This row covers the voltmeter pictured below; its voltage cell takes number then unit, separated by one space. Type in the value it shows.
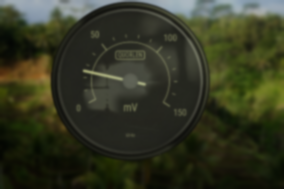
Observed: 25 mV
